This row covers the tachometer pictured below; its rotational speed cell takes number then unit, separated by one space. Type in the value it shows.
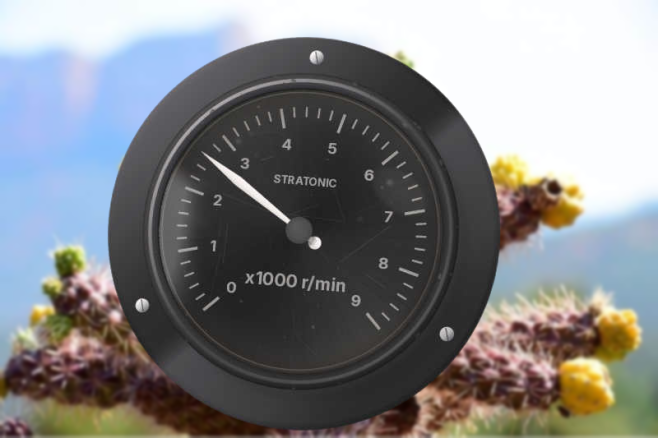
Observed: 2600 rpm
